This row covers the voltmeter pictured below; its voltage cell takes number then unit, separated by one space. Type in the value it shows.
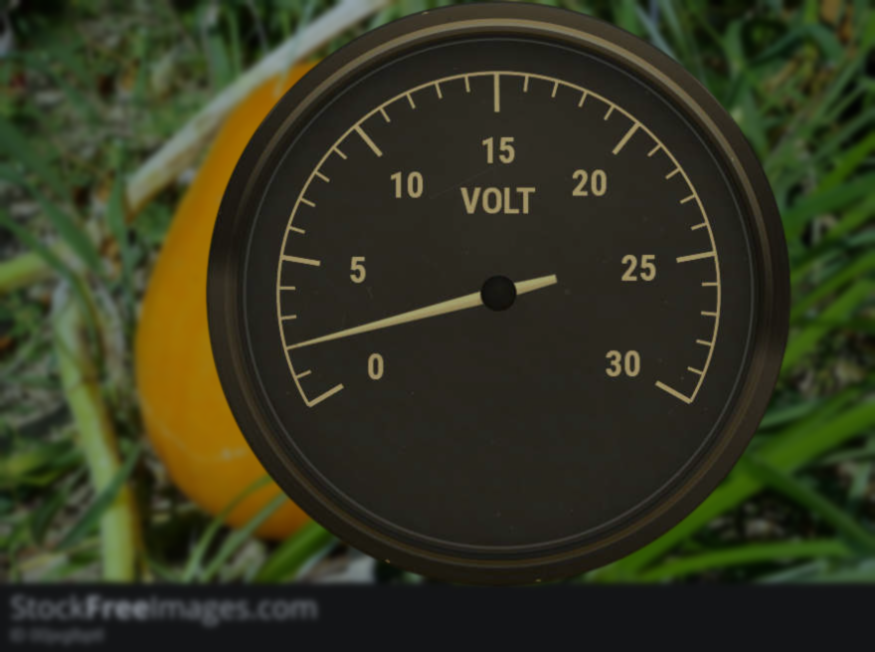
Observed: 2 V
